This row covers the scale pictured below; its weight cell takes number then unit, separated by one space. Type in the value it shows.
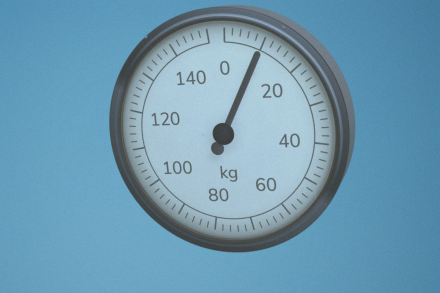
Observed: 10 kg
